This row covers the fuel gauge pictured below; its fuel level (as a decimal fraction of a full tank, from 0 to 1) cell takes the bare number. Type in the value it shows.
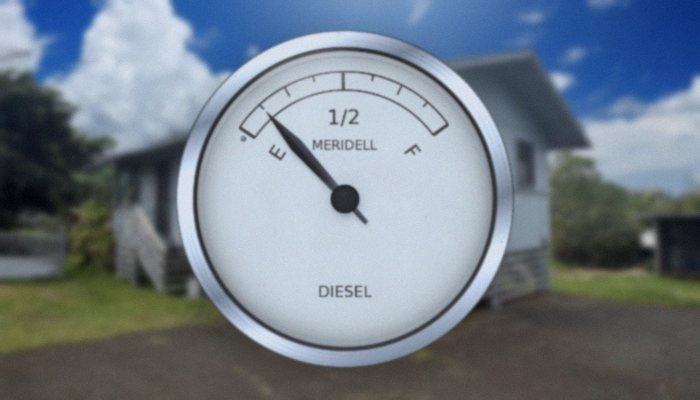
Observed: 0.125
